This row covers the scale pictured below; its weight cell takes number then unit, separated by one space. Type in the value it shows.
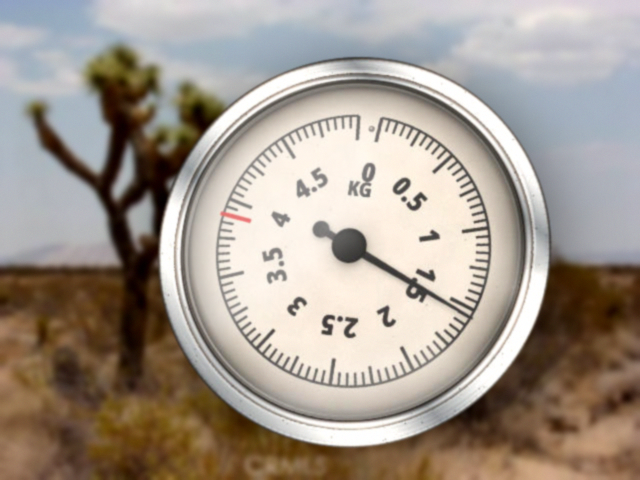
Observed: 1.55 kg
